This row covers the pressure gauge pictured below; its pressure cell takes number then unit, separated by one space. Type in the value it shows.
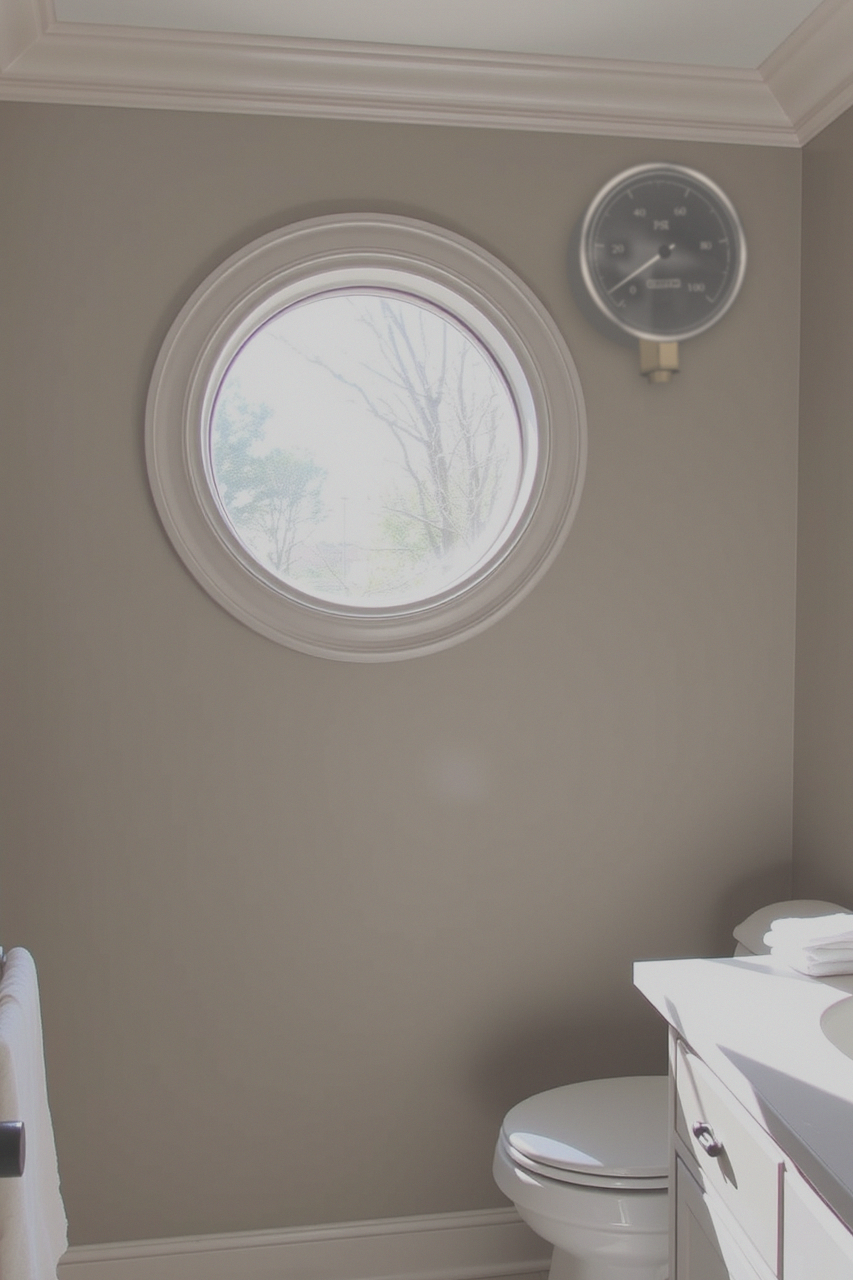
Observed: 5 psi
